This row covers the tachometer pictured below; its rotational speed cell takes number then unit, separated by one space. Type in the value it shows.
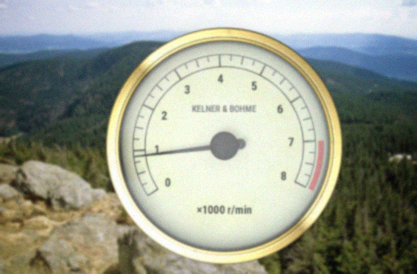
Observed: 875 rpm
